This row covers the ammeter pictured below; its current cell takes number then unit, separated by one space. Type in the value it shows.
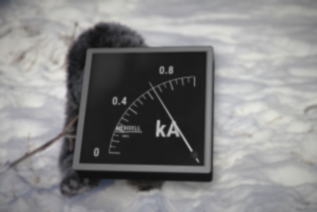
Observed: 0.65 kA
